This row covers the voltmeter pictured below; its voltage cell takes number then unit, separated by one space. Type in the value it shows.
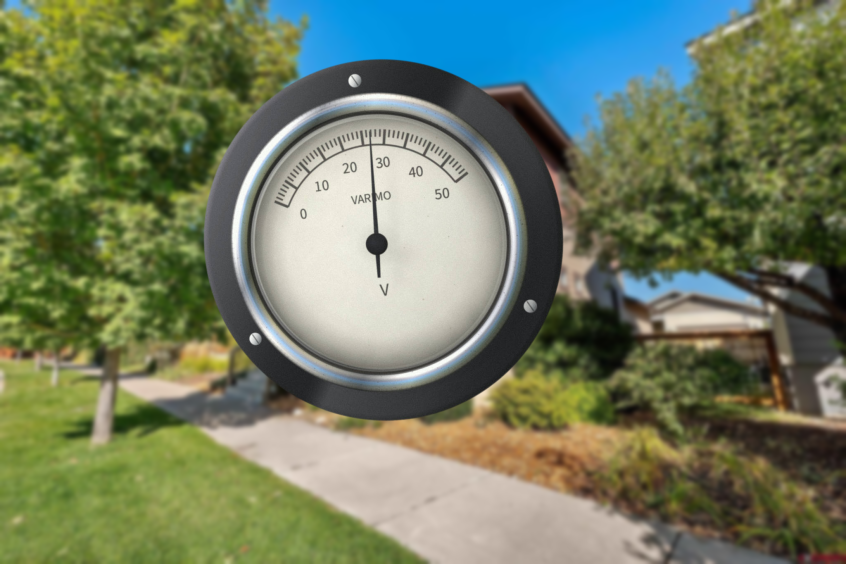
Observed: 27 V
